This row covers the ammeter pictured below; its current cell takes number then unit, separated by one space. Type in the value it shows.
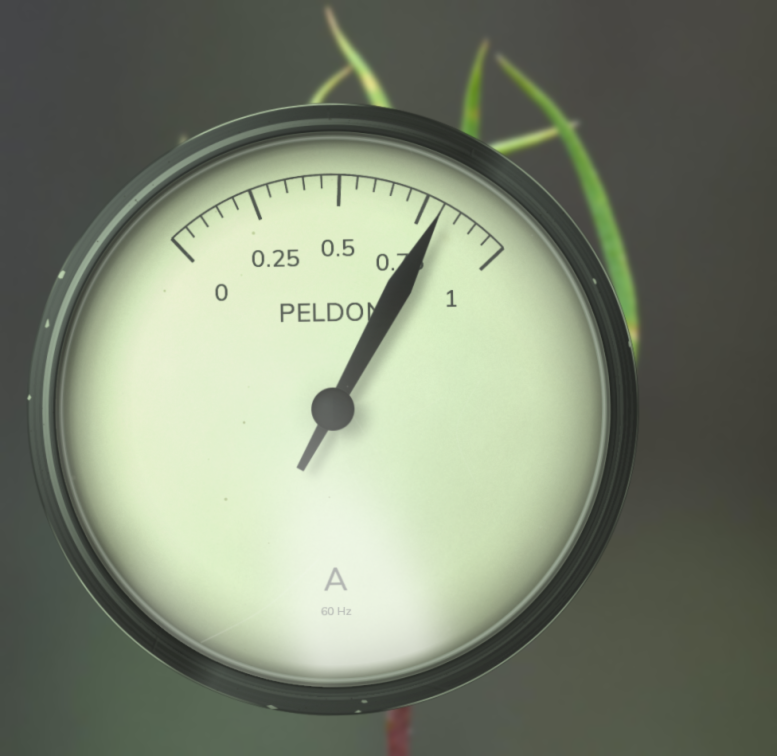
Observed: 0.8 A
